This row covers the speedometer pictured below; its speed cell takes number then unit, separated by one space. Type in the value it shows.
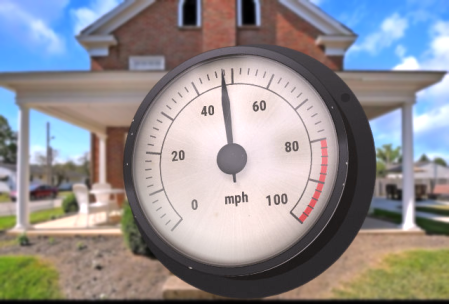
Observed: 48 mph
